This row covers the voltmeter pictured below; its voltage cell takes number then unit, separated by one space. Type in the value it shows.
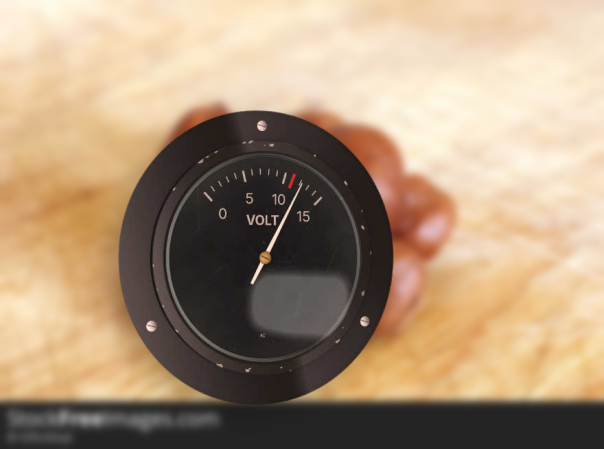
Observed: 12 V
